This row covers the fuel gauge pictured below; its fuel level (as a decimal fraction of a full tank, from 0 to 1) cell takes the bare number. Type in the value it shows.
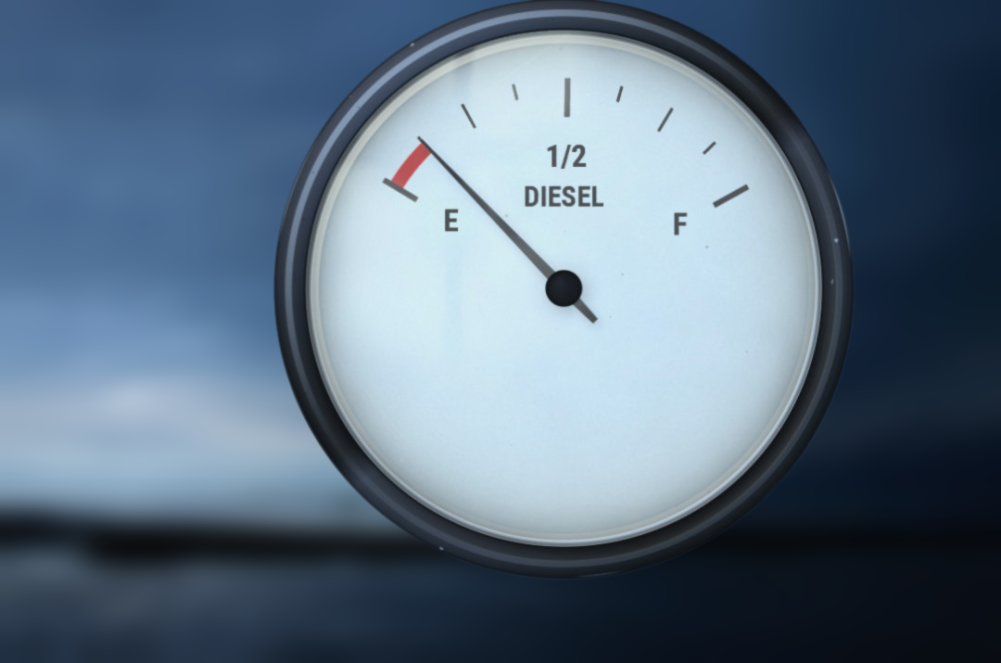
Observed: 0.125
